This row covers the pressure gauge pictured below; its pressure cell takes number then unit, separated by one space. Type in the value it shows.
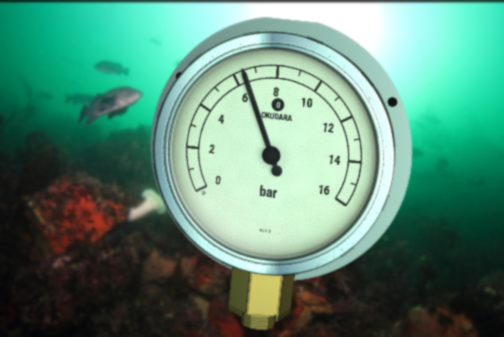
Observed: 6.5 bar
